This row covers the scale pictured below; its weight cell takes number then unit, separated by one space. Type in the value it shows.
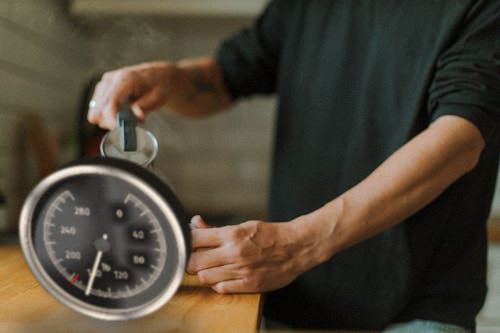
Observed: 160 lb
